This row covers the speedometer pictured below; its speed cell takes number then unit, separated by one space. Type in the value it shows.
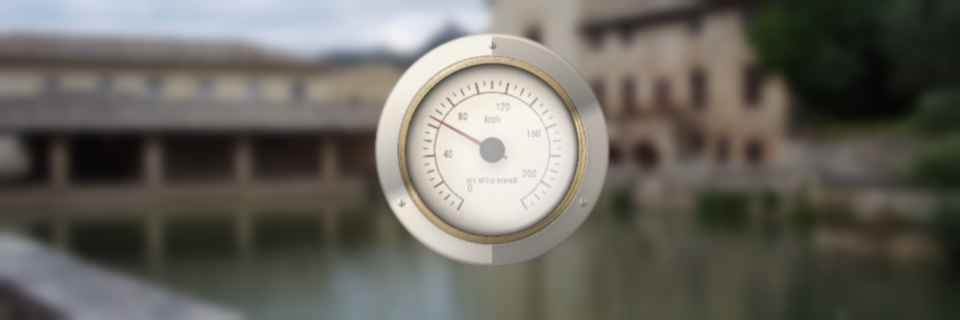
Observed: 65 km/h
